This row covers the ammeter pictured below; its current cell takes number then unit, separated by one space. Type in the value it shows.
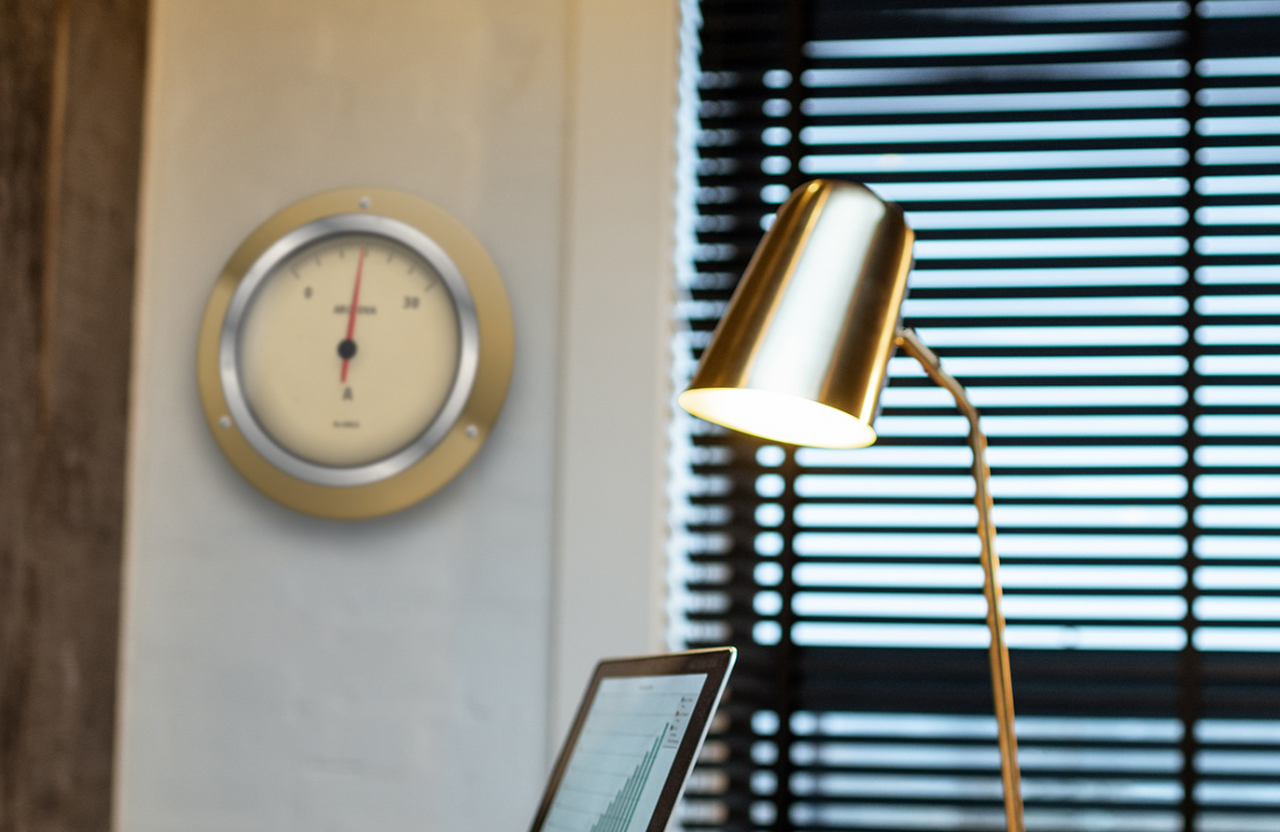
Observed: 15 A
